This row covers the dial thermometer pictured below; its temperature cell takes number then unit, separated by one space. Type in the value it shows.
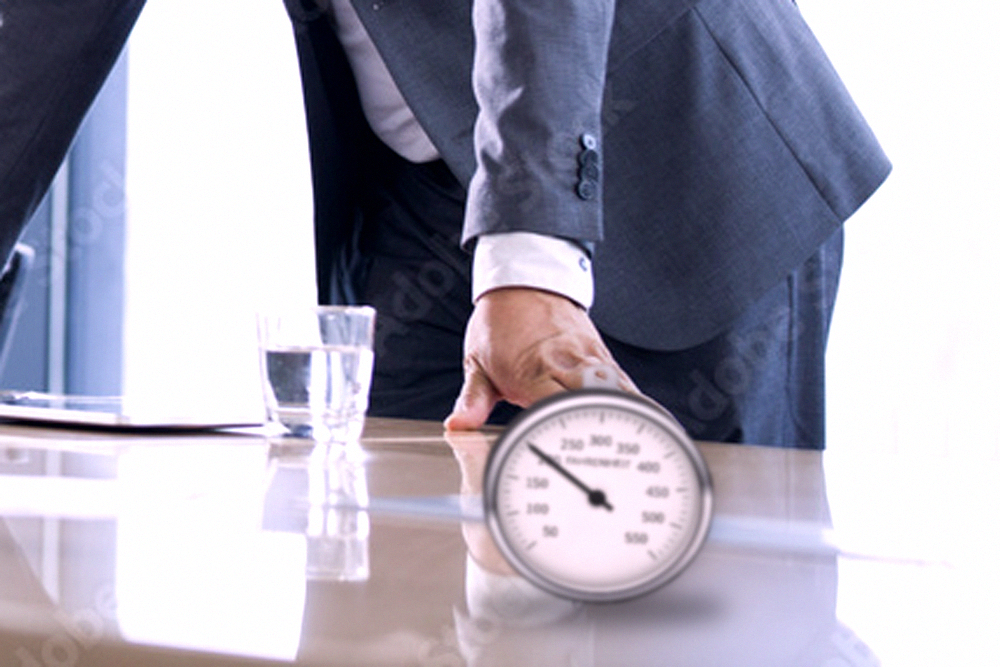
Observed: 200 °F
